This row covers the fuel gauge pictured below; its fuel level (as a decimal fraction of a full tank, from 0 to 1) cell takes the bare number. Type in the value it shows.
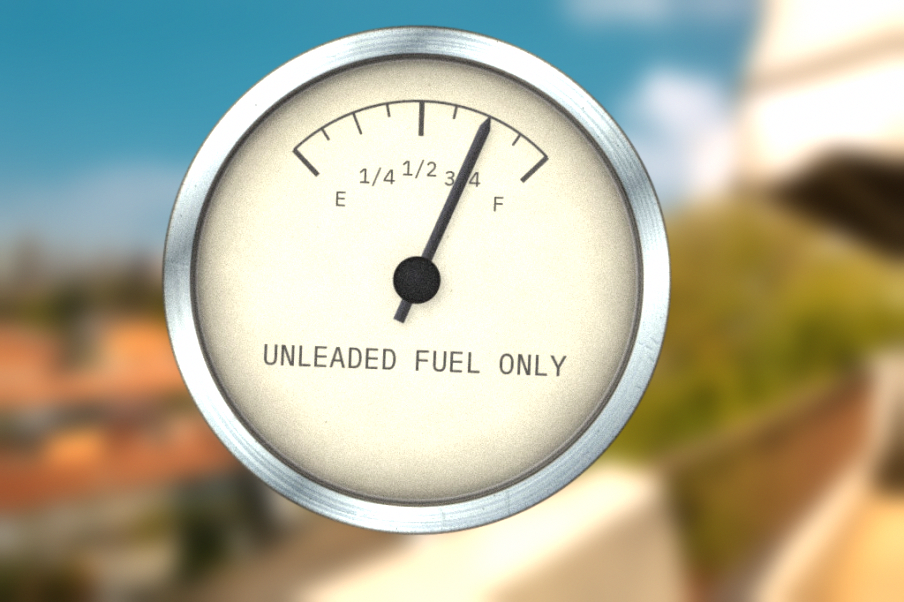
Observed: 0.75
